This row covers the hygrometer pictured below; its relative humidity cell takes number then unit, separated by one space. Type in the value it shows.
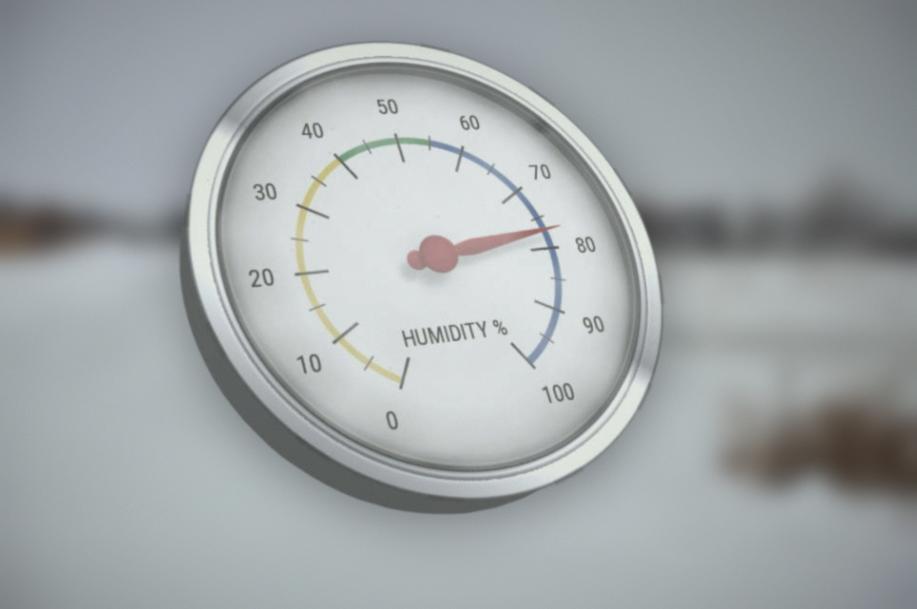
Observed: 77.5 %
